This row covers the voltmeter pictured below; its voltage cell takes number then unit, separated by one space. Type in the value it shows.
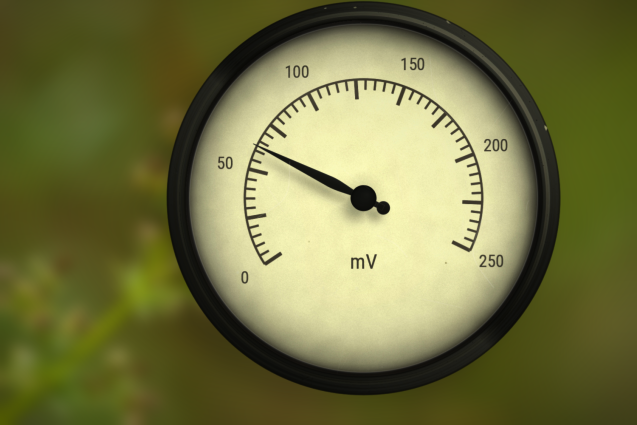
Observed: 62.5 mV
